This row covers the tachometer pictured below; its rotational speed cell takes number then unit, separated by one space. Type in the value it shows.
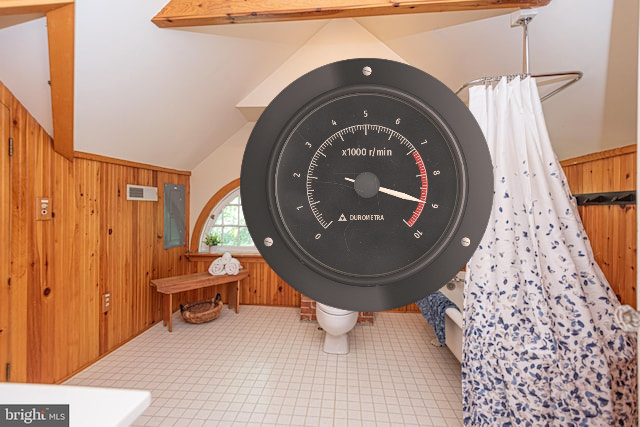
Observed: 9000 rpm
